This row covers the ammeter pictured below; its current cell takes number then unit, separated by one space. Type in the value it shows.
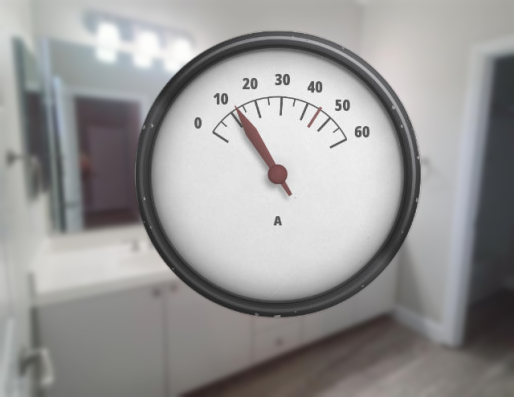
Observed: 12.5 A
